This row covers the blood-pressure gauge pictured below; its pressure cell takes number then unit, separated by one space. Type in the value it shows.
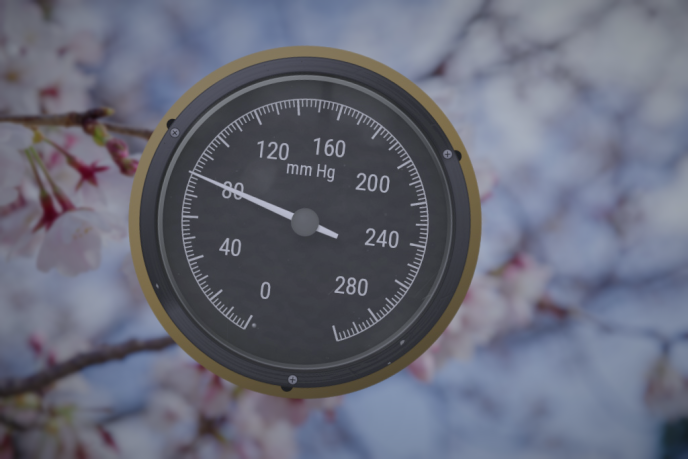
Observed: 80 mmHg
